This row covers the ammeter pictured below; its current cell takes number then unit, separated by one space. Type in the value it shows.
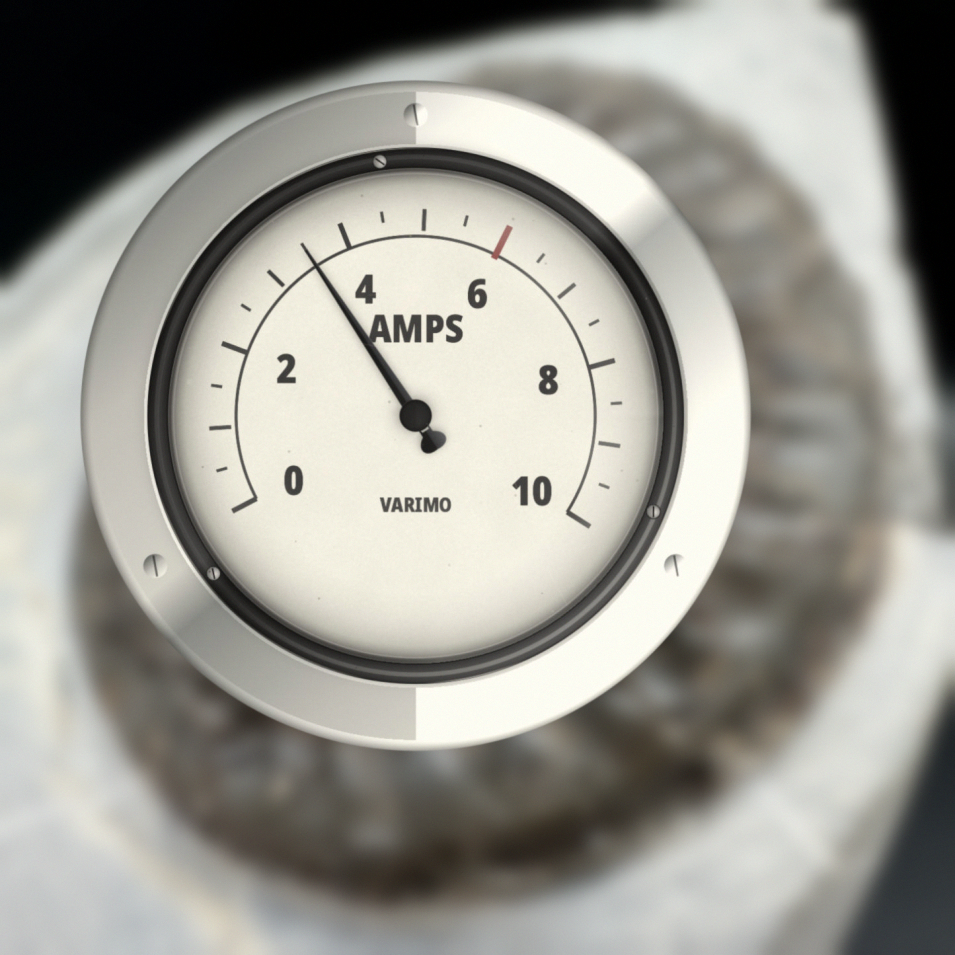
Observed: 3.5 A
